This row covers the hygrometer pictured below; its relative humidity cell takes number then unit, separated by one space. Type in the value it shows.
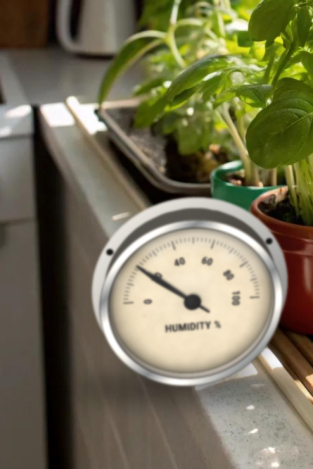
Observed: 20 %
